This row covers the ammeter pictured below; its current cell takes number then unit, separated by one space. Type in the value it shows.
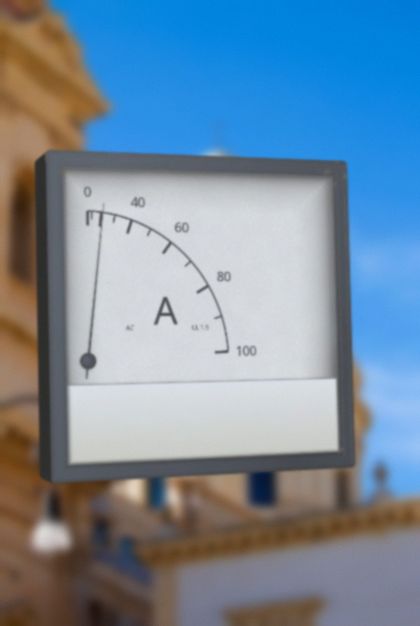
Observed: 20 A
